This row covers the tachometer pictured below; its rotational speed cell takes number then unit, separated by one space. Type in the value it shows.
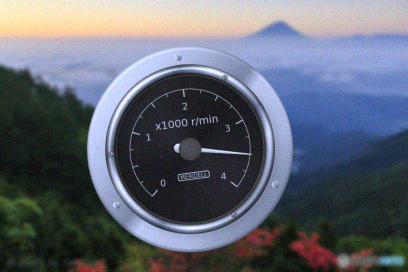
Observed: 3500 rpm
